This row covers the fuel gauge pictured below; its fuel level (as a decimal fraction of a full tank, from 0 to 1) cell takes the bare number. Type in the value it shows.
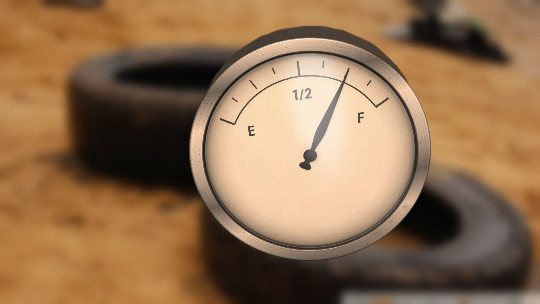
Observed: 0.75
